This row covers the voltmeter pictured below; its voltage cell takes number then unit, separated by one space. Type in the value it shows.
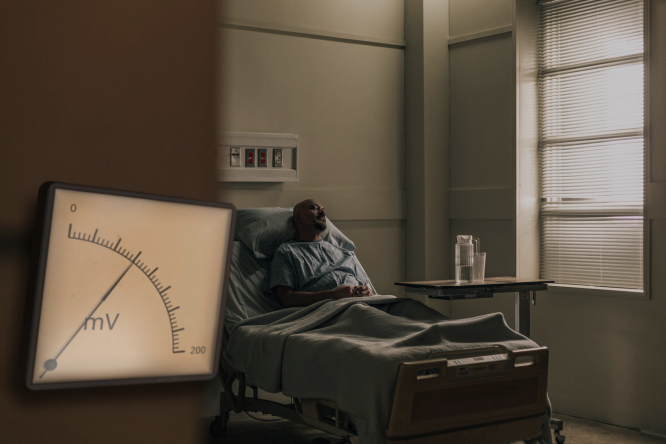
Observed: 75 mV
